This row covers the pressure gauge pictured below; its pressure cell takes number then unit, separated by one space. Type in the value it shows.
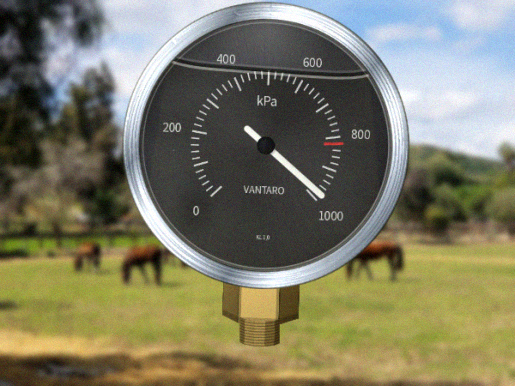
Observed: 980 kPa
